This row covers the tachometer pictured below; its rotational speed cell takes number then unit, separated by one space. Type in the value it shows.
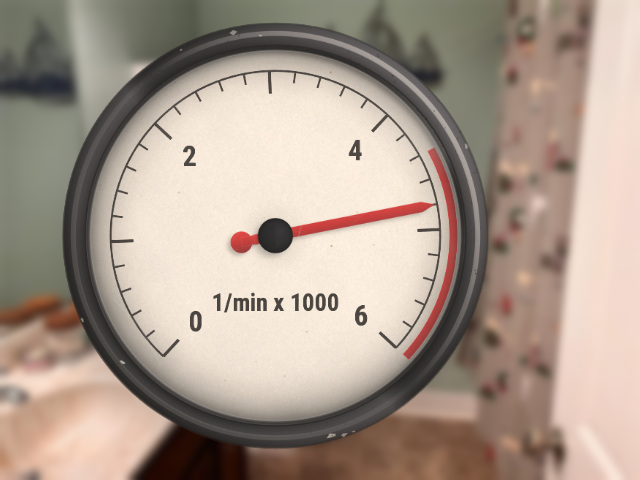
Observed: 4800 rpm
